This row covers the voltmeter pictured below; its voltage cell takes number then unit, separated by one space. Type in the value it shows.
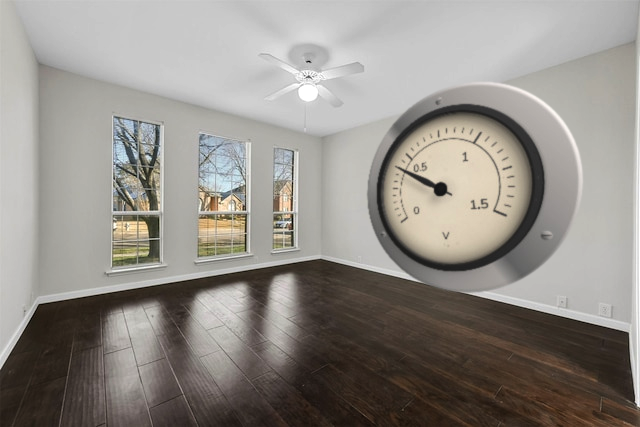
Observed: 0.4 V
